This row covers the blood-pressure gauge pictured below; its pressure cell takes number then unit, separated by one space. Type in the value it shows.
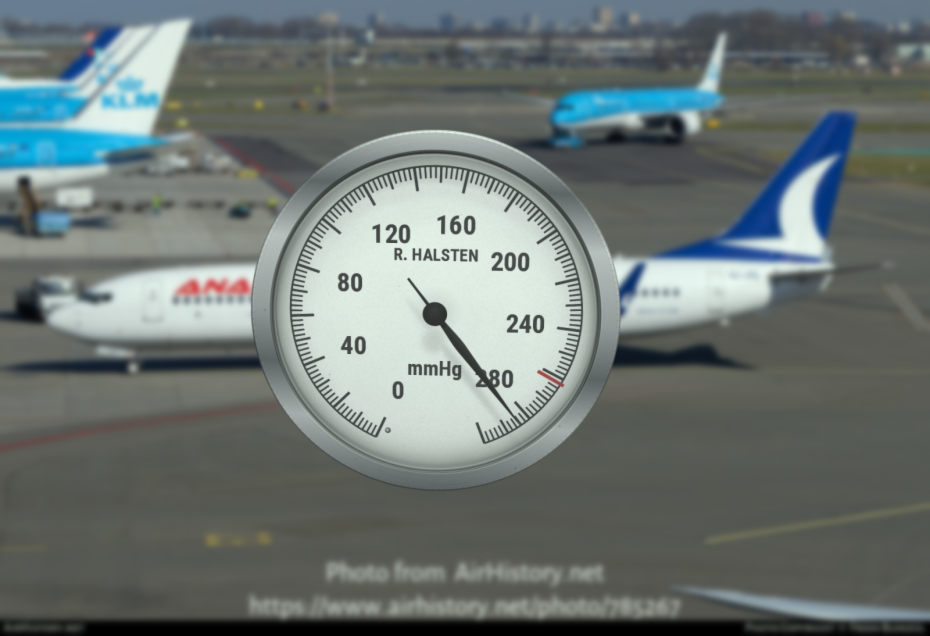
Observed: 284 mmHg
